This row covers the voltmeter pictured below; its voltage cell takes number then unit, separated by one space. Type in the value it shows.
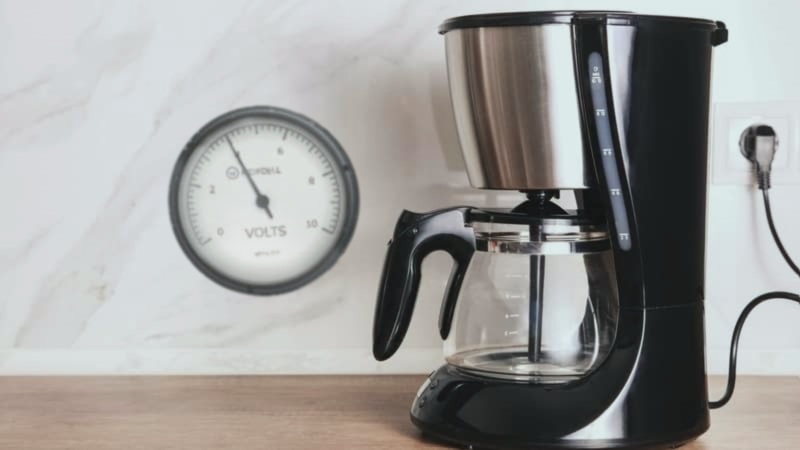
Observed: 4 V
